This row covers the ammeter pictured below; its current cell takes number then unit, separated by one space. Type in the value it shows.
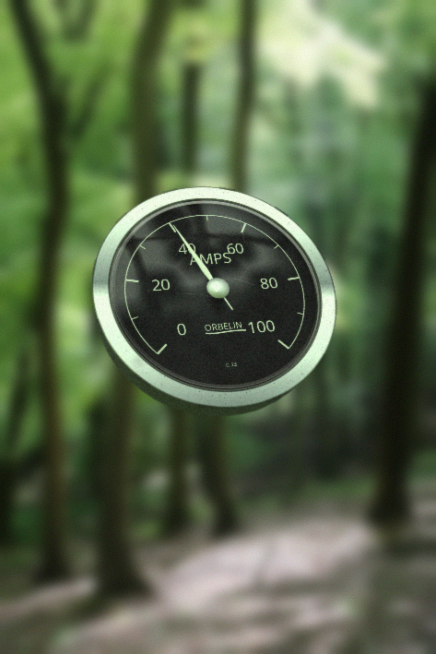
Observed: 40 A
